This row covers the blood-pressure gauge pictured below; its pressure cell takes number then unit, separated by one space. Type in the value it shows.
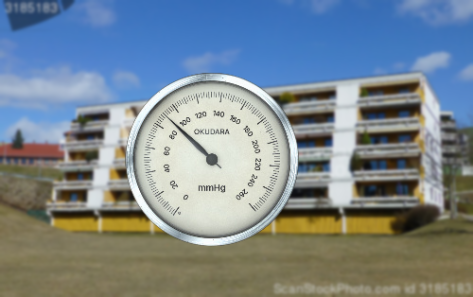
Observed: 90 mmHg
